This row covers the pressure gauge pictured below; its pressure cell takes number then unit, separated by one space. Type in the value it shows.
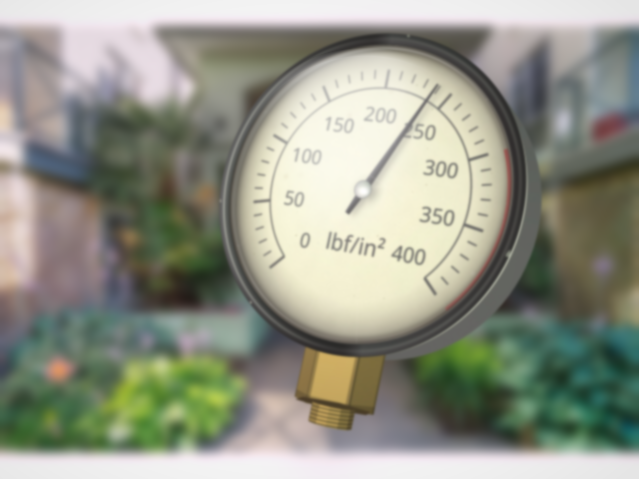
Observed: 240 psi
